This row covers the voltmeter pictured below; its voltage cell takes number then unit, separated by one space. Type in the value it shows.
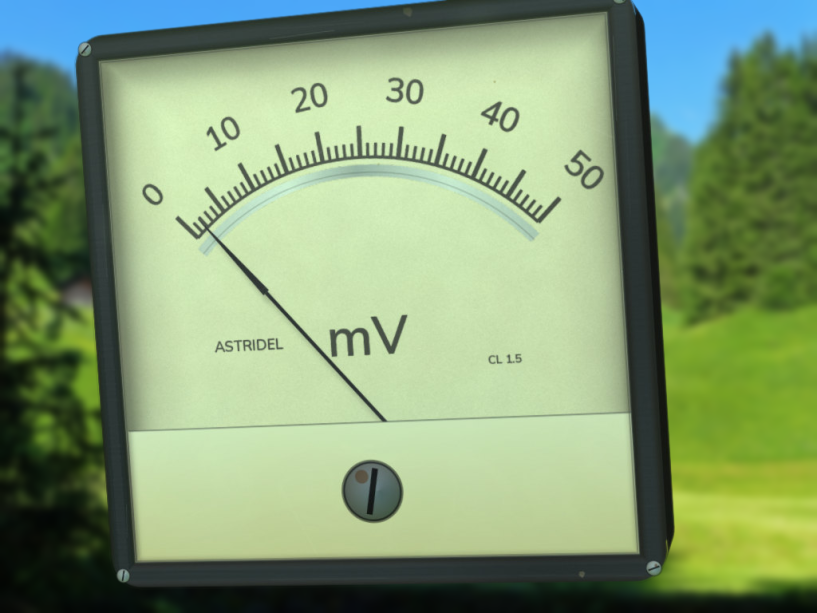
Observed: 2 mV
